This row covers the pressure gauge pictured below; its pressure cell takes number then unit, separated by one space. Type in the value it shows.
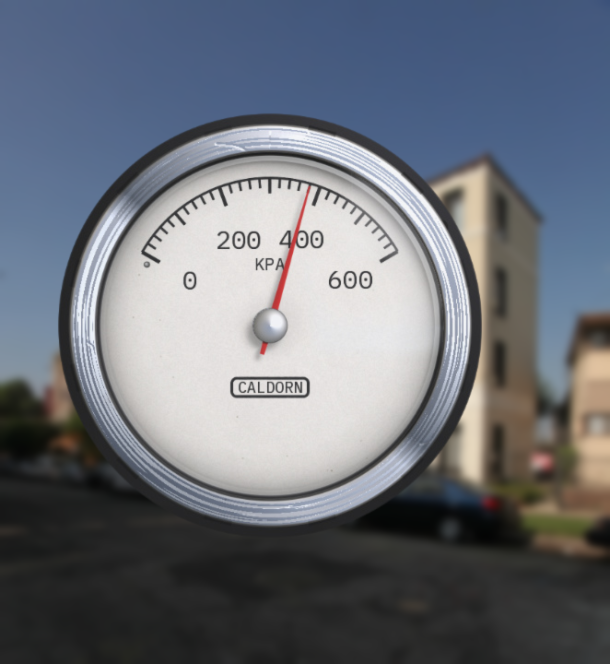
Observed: 380 kPa
